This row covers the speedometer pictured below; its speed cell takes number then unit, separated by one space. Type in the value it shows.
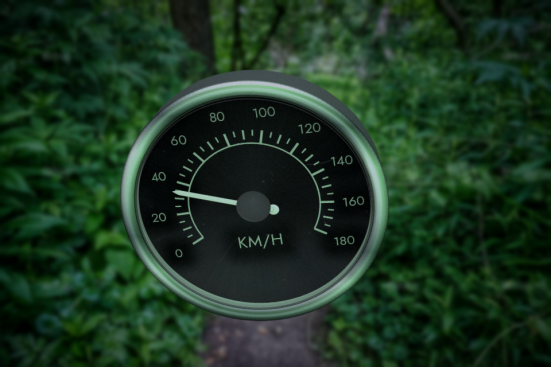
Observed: 35 km/h
